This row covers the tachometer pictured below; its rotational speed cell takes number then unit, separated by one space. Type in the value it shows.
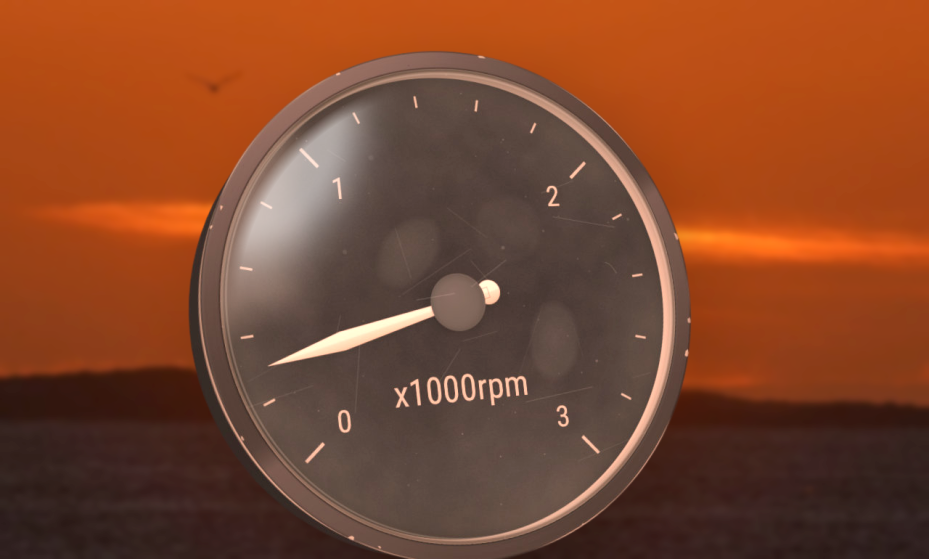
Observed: 300 rpm
